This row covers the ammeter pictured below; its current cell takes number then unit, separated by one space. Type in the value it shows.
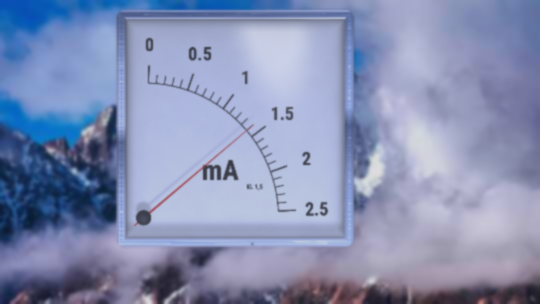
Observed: 1.4 mA
